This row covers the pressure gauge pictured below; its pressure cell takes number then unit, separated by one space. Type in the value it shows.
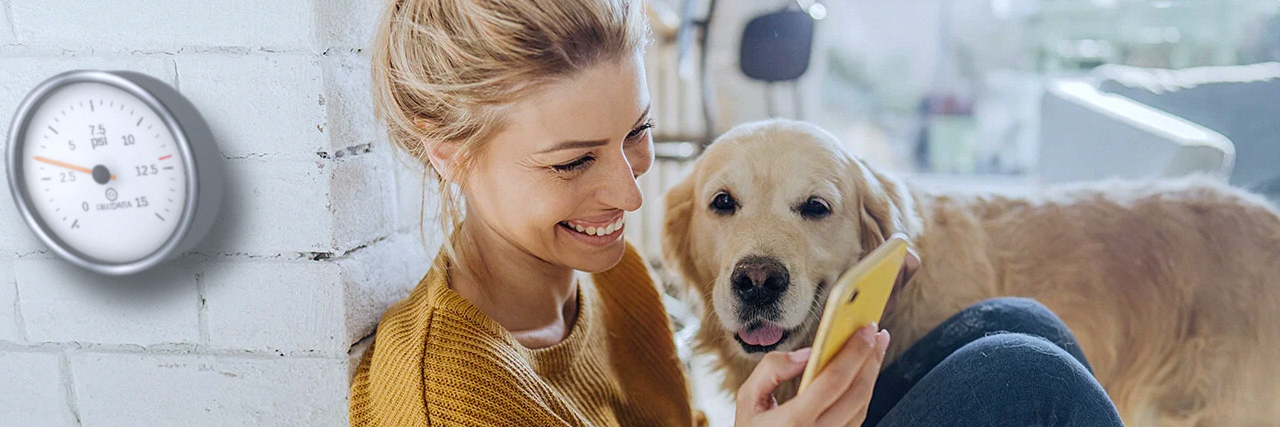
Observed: 3.5 psi
